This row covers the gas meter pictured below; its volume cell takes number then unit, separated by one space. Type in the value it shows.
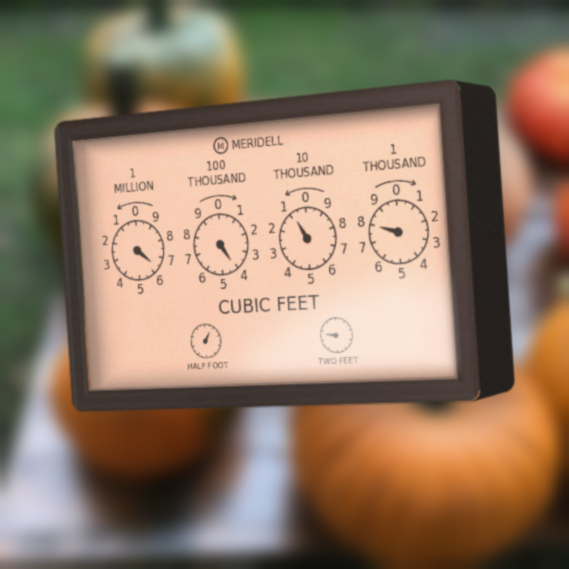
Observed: 640800 ft³
